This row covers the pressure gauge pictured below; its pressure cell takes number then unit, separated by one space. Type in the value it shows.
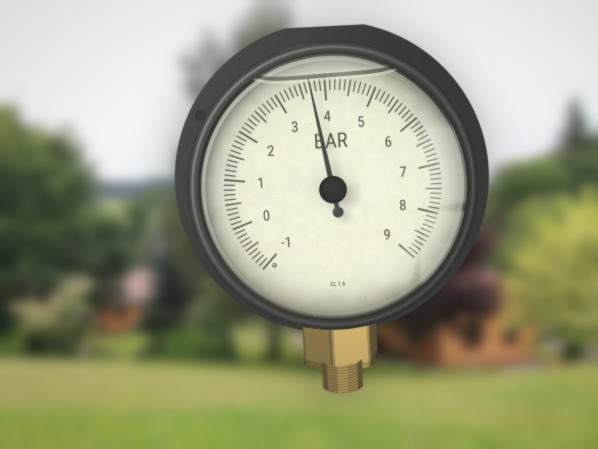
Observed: 3.7 bar
